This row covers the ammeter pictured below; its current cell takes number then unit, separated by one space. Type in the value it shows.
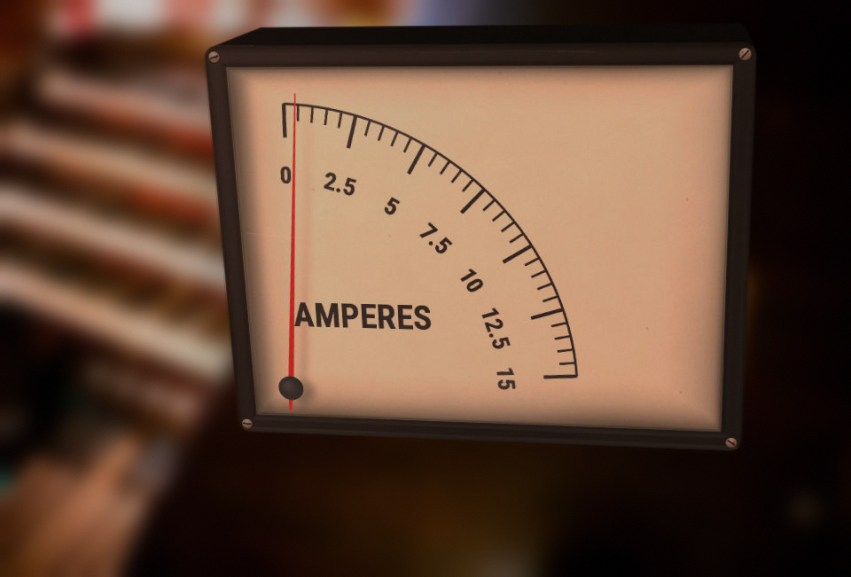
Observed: 0.5 A
